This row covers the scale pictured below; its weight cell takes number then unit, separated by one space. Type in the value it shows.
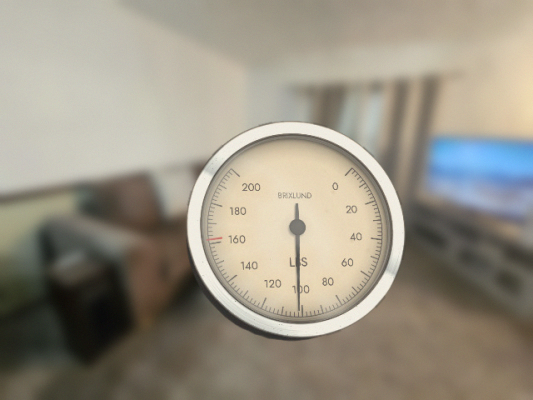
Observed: 102 lb
